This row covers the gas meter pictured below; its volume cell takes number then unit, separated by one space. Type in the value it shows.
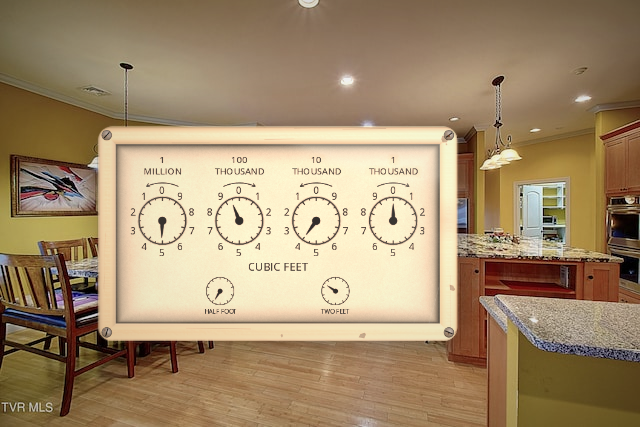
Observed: 494000 ft³
